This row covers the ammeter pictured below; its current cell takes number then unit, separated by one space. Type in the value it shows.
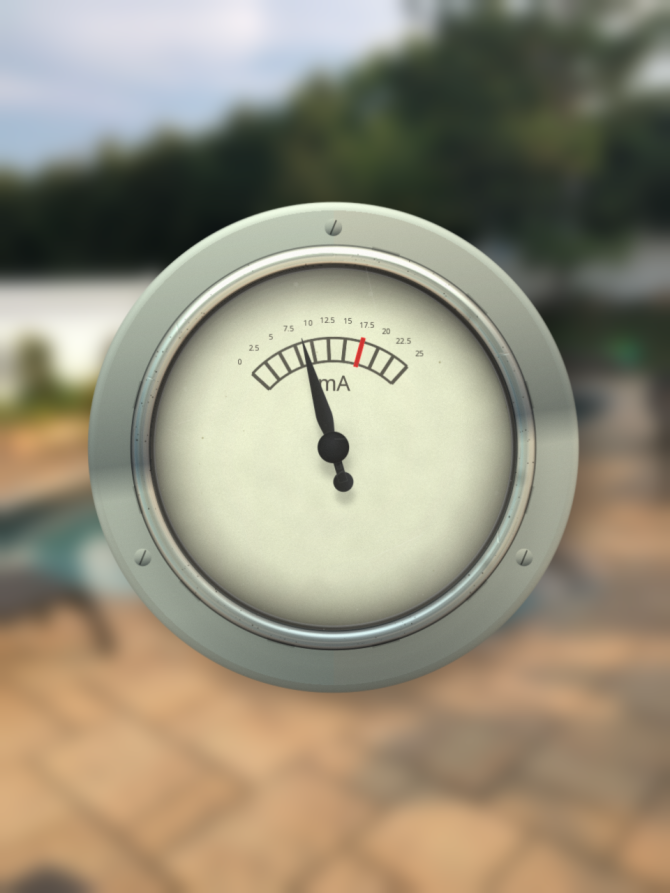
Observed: 8.75 mA
